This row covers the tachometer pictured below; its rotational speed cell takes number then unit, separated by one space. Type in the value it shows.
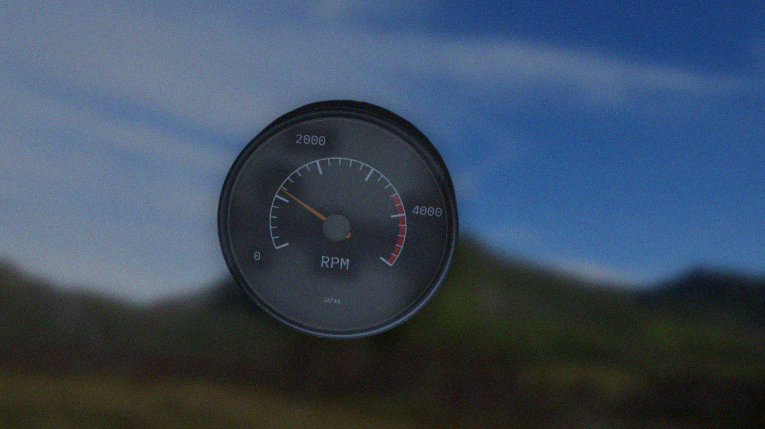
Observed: 1200 rpm
